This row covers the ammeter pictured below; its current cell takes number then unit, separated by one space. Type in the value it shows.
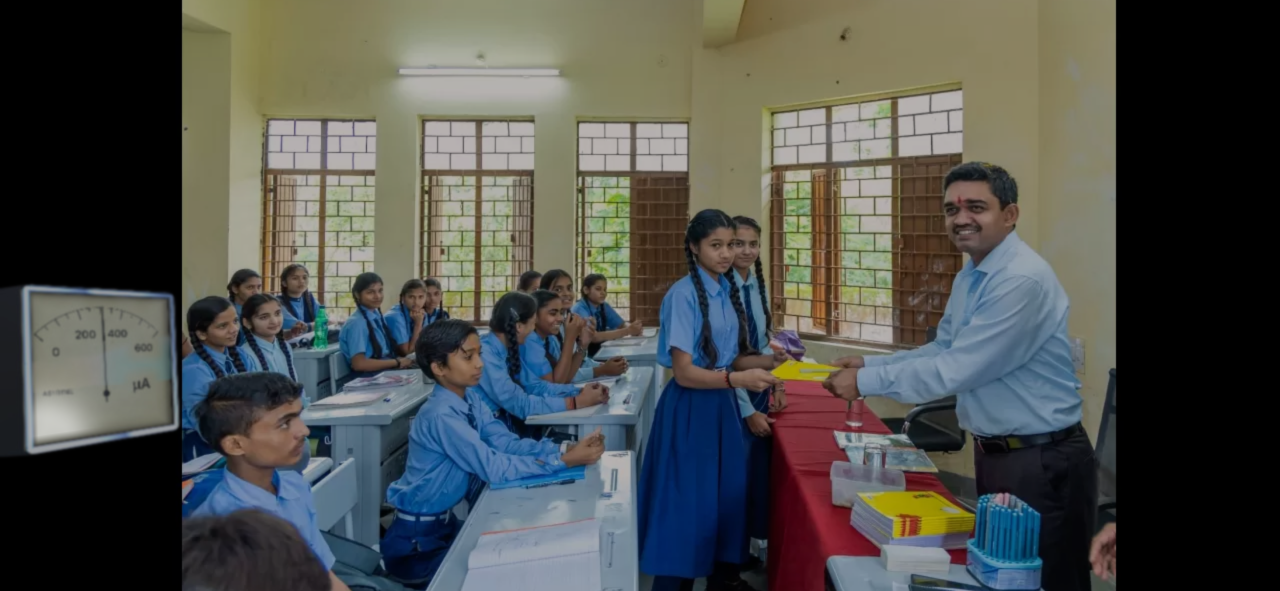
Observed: 300 µA
